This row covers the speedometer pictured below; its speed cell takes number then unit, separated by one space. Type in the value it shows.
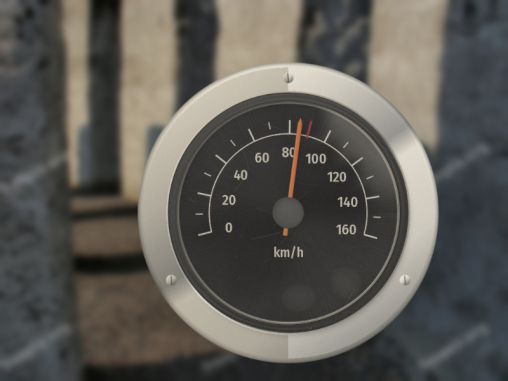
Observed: 85 km/h
